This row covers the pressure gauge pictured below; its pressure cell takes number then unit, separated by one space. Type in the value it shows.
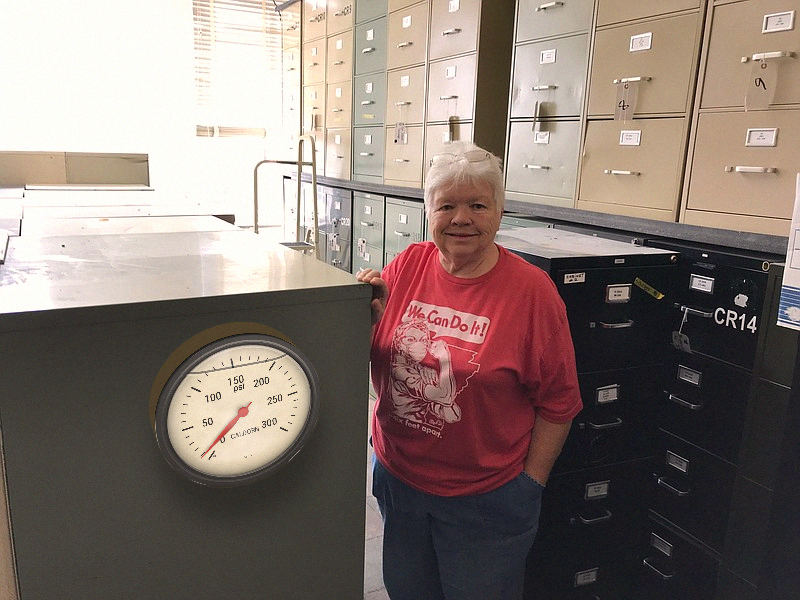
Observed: 10 psi
